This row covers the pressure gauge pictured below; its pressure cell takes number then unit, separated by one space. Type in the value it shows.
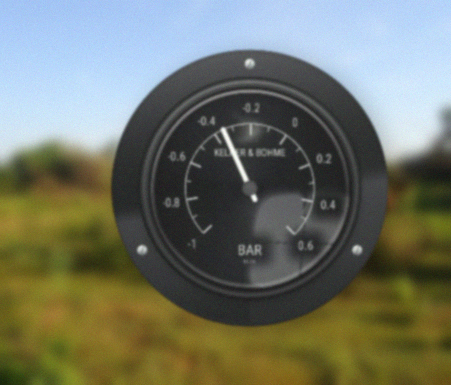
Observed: -0.35 bar
